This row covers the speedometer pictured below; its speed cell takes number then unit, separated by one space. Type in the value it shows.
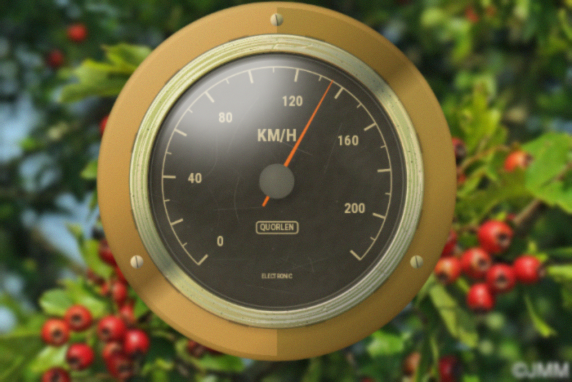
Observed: 135 km/h
